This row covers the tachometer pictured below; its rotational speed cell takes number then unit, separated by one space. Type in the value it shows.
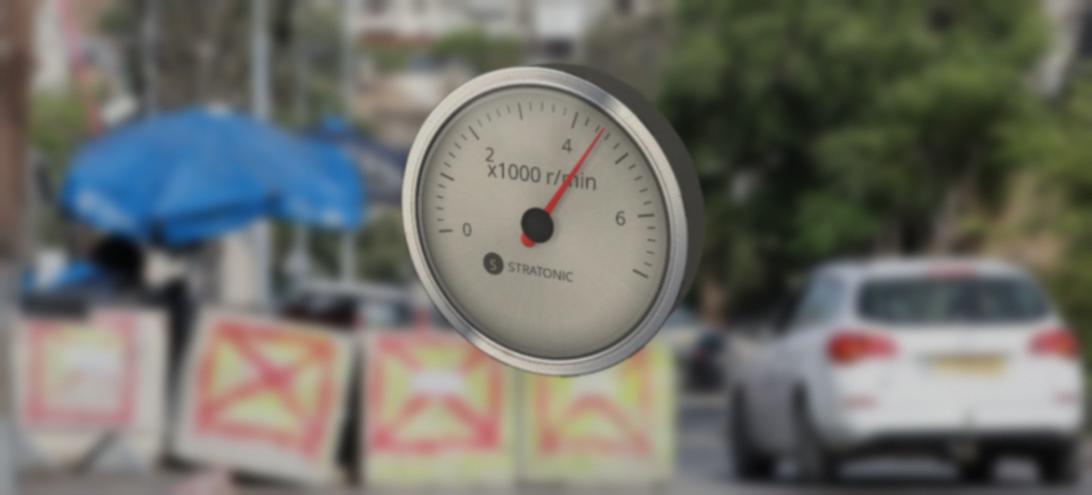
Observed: 4500 rpm
